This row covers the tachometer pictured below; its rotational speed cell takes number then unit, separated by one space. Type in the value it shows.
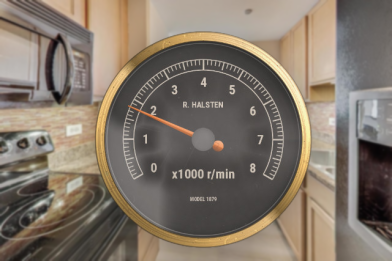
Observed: 1800 rpm
